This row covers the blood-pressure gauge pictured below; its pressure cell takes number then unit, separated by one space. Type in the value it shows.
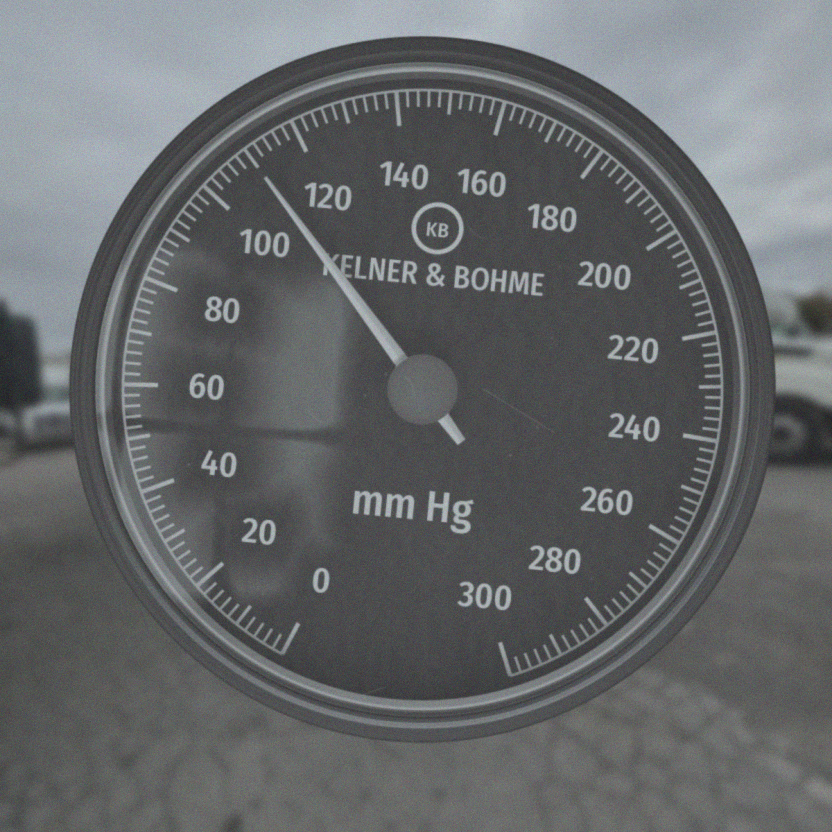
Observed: 110 mmHg
